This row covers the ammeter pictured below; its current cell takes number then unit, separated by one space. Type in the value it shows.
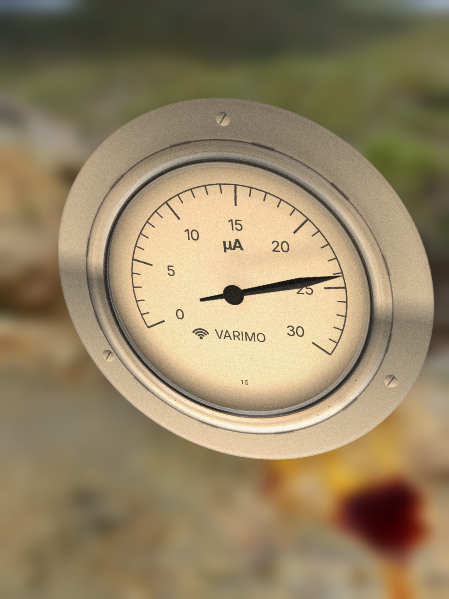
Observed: 24 µA
